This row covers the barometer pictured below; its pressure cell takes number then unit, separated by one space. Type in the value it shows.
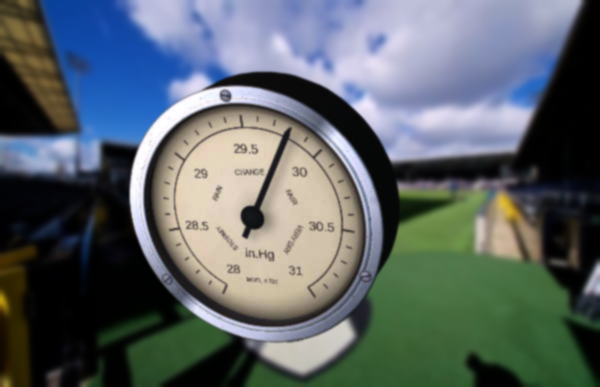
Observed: 29.8 inHg
